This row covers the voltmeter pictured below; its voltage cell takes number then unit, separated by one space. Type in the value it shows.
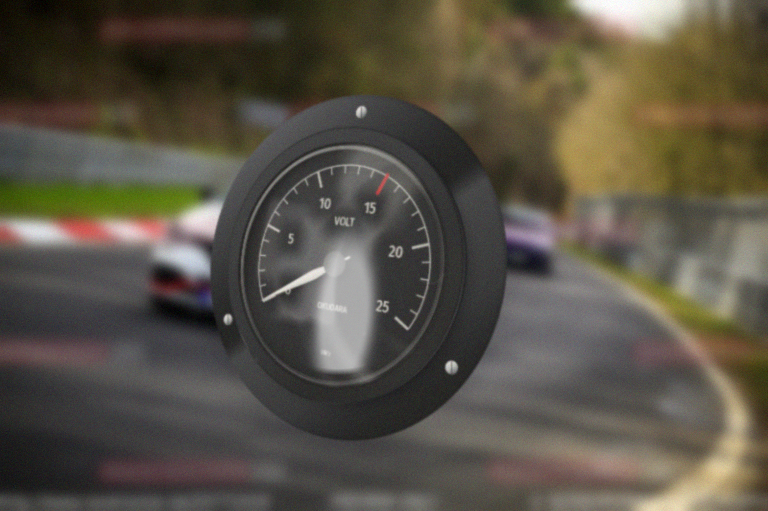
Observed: 0 V
